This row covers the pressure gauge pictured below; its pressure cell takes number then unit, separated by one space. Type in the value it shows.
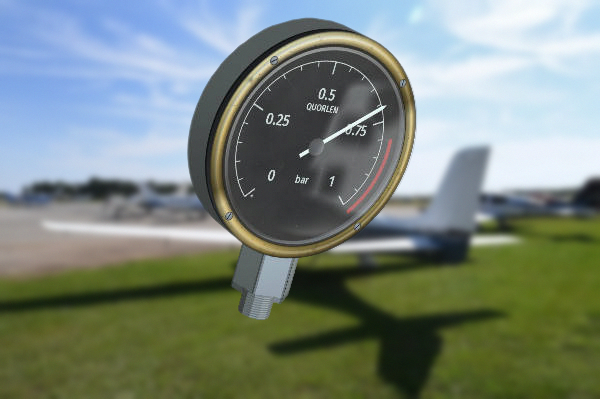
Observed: 0.7 bar
